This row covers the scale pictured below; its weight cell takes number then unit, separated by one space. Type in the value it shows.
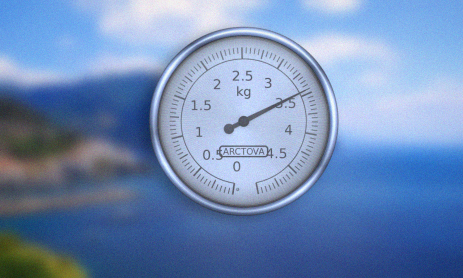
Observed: 3.45 kg
